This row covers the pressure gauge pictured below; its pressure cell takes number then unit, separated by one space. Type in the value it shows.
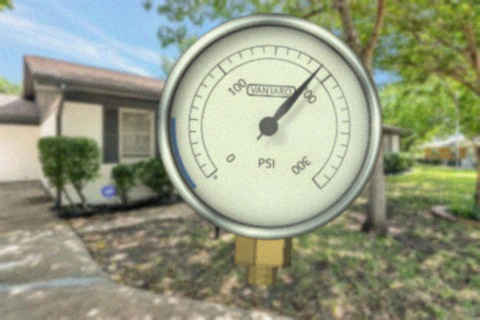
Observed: 190 psi
